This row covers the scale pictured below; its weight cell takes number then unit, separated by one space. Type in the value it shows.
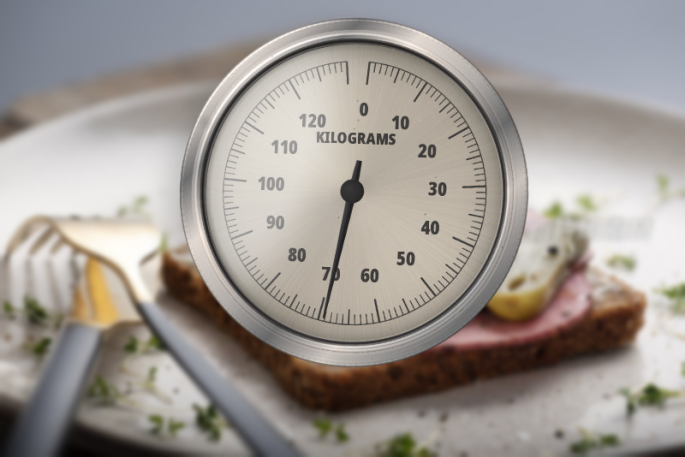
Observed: 69 kg
